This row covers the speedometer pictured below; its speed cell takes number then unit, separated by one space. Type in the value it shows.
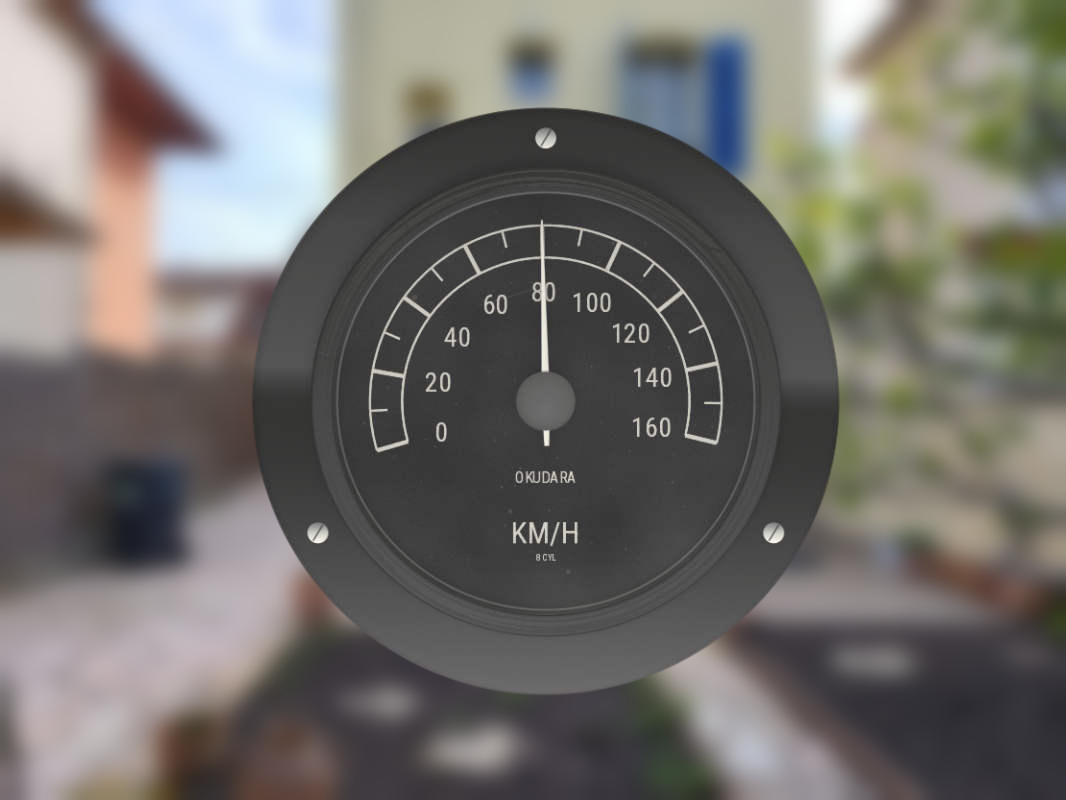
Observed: 80 km/h
